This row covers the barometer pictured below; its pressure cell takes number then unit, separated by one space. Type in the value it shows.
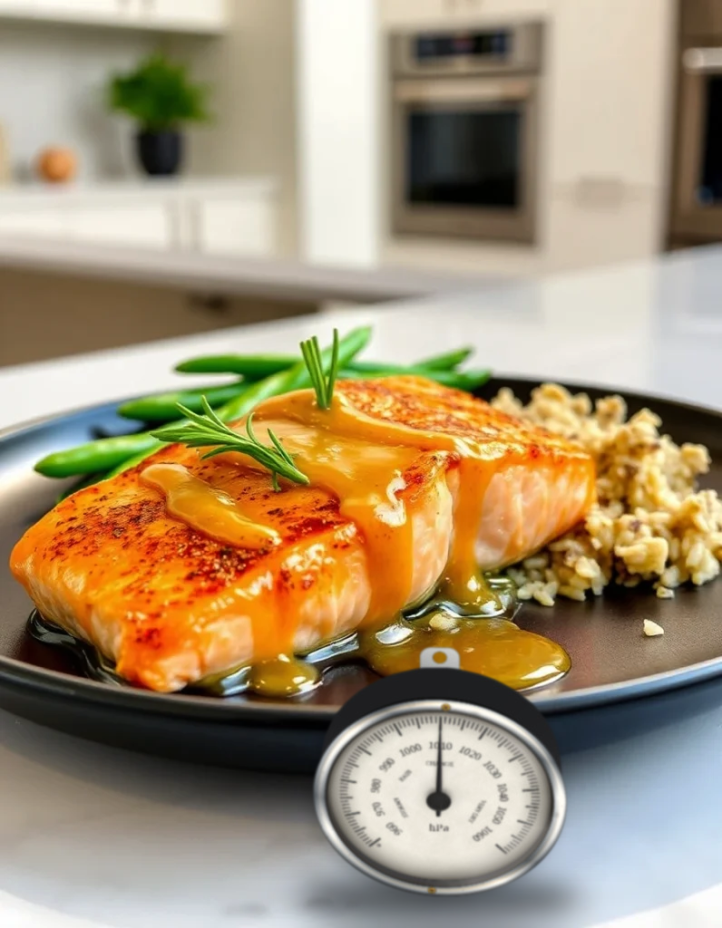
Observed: 1010 hPa
